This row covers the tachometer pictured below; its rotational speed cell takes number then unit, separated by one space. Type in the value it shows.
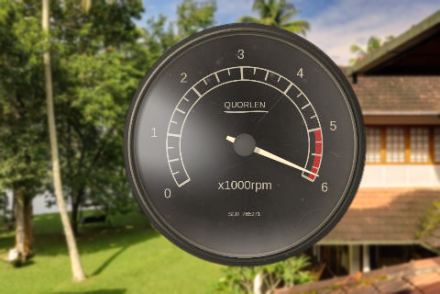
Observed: 5875 rpm
